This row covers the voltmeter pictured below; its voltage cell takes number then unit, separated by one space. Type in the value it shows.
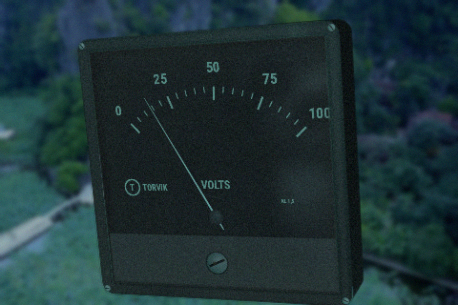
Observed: 15 V
